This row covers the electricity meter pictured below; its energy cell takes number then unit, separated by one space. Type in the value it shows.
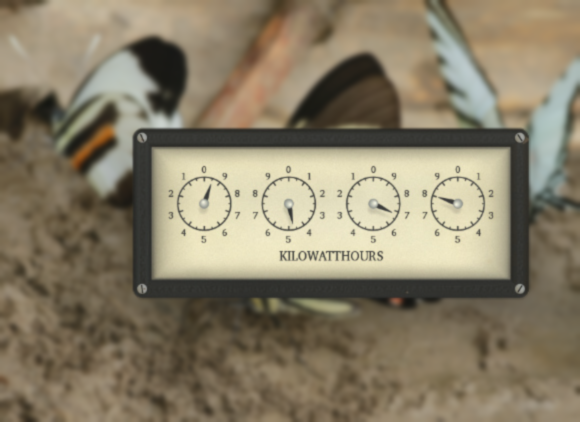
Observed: 9468 kWh
